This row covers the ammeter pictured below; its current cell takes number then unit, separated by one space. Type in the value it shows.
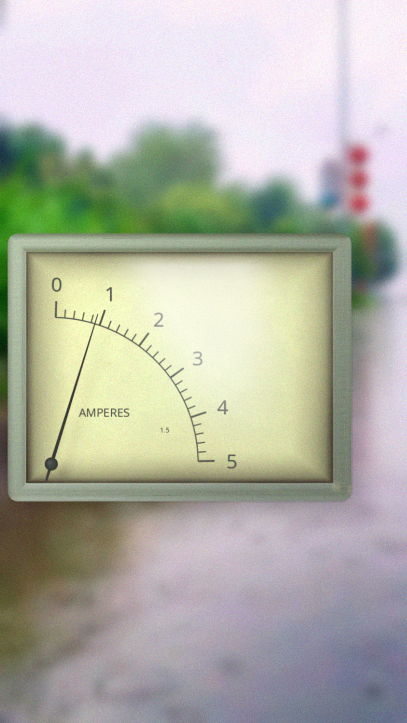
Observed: 0.9 A
